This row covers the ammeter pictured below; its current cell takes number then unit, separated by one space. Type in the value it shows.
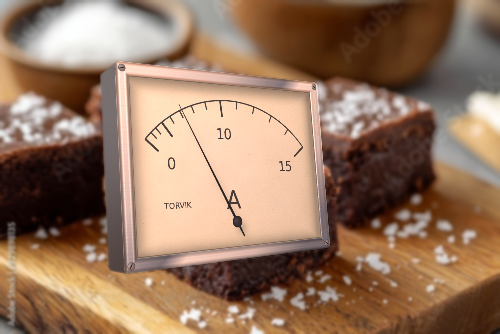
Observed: 7 A
